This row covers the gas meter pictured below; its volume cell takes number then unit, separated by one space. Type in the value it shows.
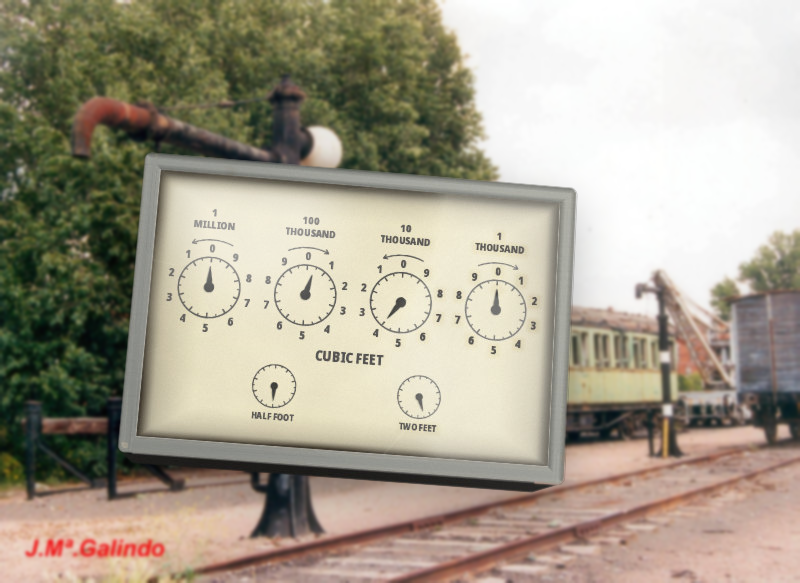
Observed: 4000 ft³
